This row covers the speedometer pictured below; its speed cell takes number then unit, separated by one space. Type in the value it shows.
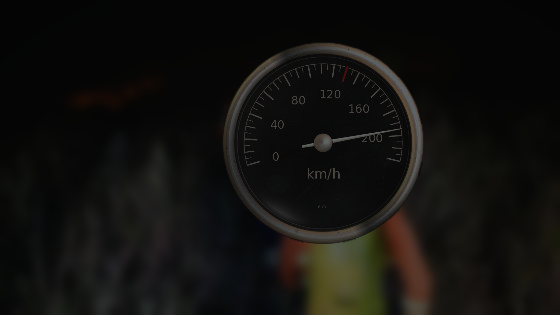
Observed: 195 km/h
